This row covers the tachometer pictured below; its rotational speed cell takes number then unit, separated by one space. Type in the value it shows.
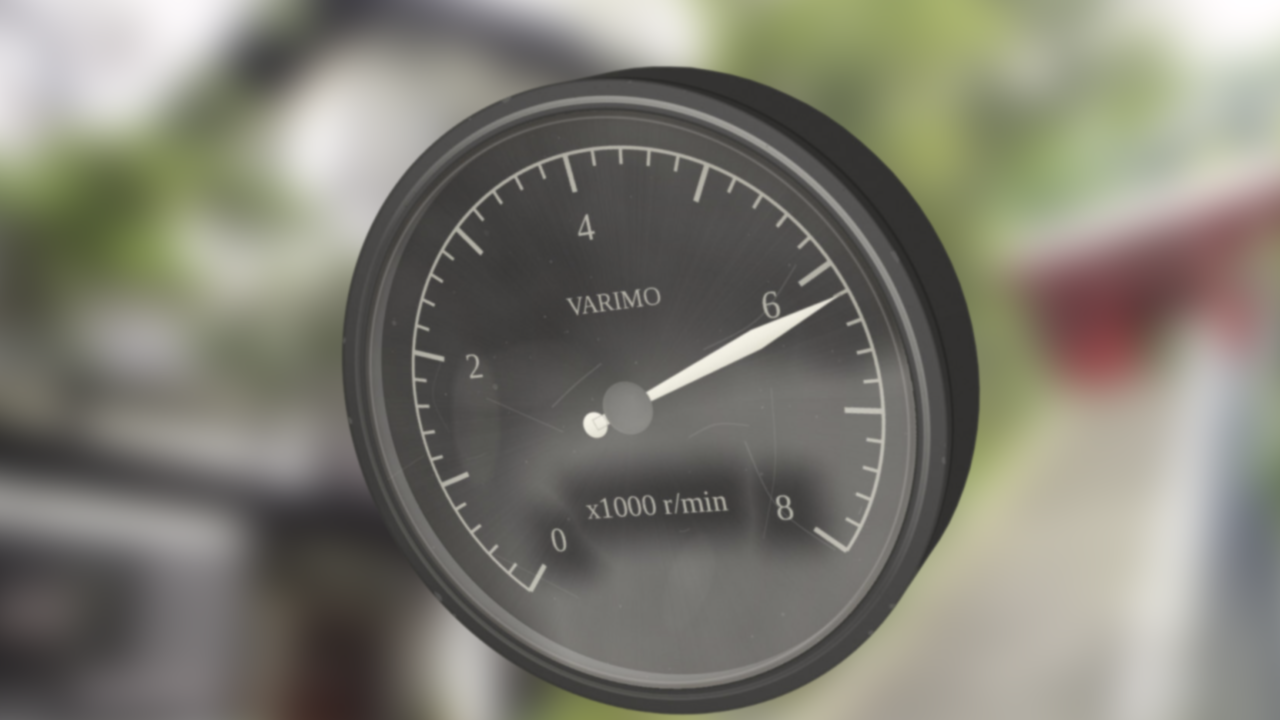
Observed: 6200 rpm
